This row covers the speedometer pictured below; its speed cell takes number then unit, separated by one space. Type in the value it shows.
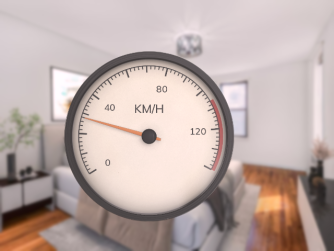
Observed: 28 km/h
